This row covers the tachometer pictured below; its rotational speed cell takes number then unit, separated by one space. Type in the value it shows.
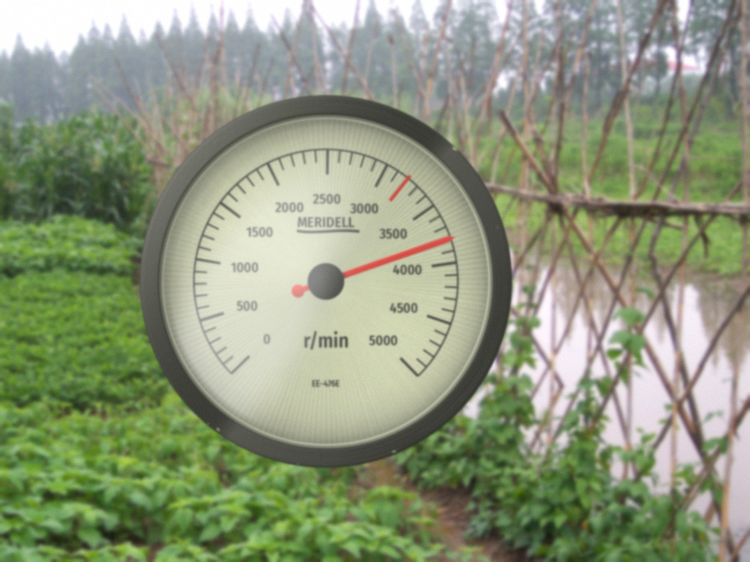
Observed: 3800 rpm
